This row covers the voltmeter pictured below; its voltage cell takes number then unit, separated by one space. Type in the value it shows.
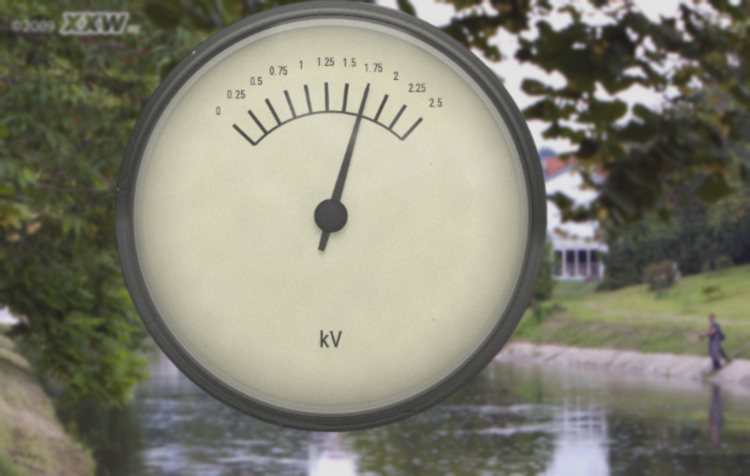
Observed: 1.75 kV
